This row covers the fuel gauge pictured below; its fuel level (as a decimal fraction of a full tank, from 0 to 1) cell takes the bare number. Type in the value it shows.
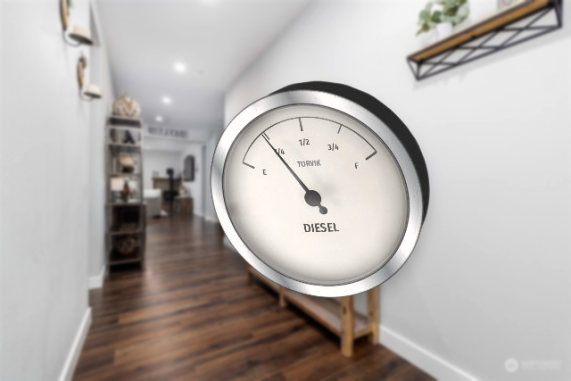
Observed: 0.25
